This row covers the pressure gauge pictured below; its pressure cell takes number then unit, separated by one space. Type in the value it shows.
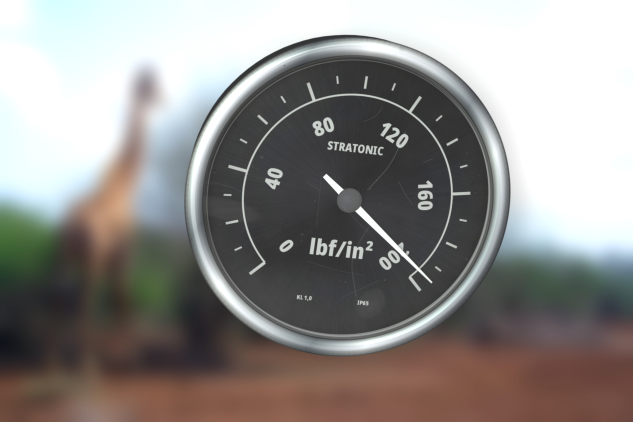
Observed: 195 psi
